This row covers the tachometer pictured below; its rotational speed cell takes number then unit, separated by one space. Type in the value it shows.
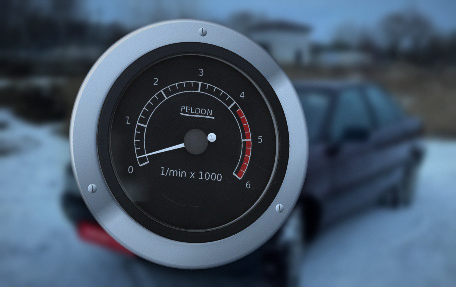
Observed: 200 rpm
